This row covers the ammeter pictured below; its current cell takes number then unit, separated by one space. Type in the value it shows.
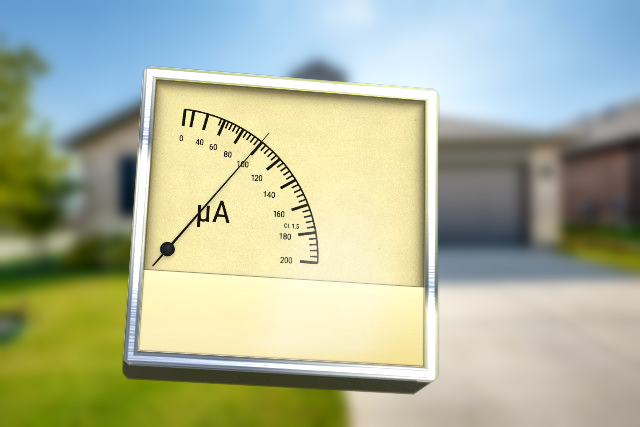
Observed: 100 µA
